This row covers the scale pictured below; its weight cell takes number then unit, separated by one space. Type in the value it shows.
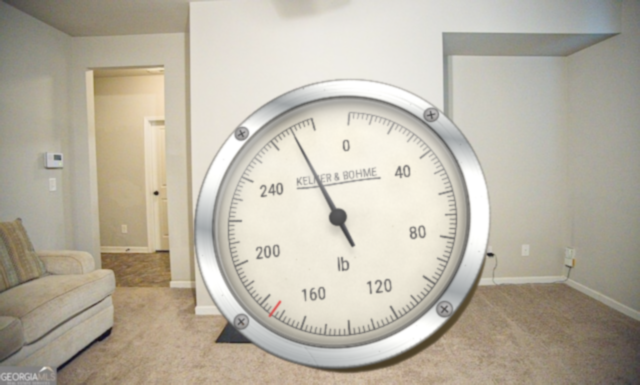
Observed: 270 lb
